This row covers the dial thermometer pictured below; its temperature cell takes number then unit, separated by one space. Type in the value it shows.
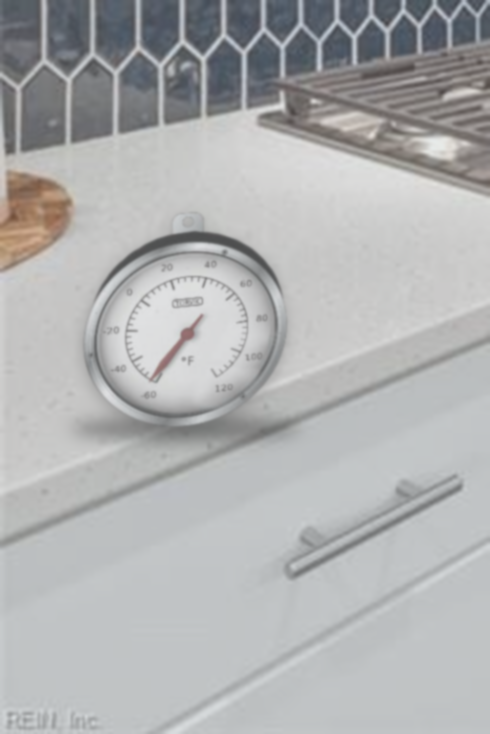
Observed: -56 °F
